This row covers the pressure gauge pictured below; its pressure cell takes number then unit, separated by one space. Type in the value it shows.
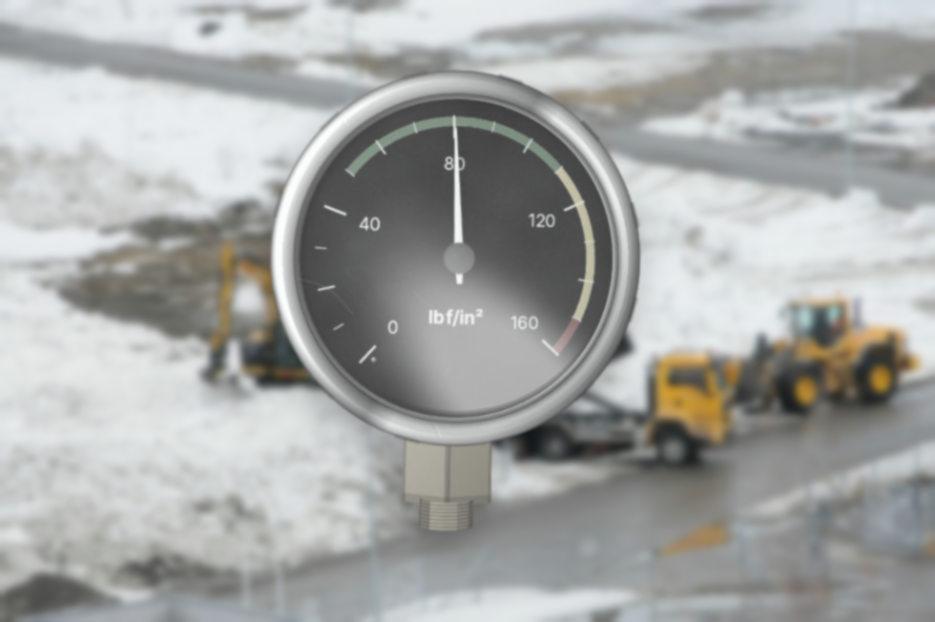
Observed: 80 psi
